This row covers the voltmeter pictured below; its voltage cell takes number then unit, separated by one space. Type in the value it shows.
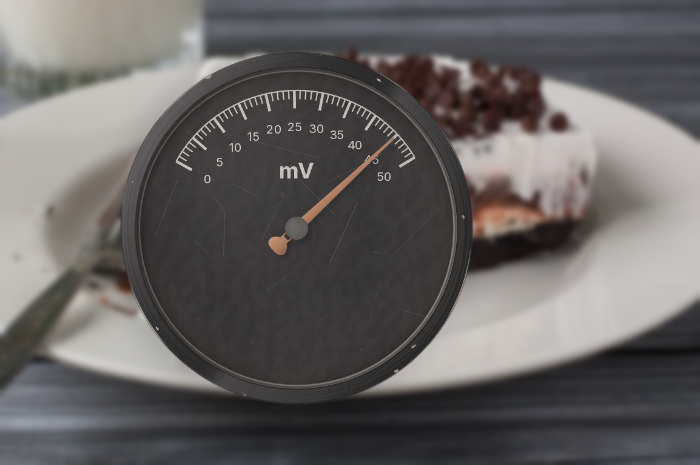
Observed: 45 mV
